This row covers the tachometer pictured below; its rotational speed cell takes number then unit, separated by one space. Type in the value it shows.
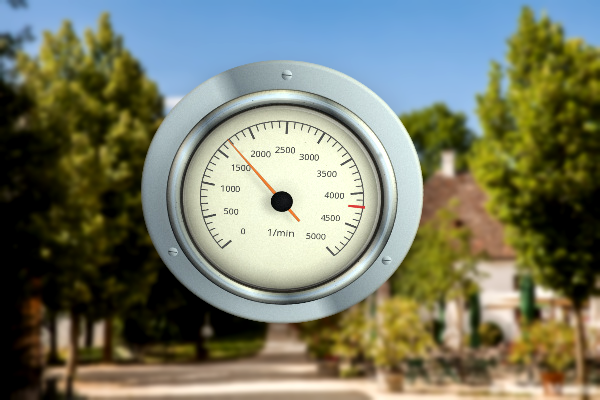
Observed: 1700 rpm
